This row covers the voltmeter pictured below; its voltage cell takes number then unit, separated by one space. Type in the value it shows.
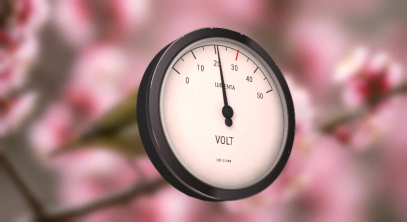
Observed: 20 V
